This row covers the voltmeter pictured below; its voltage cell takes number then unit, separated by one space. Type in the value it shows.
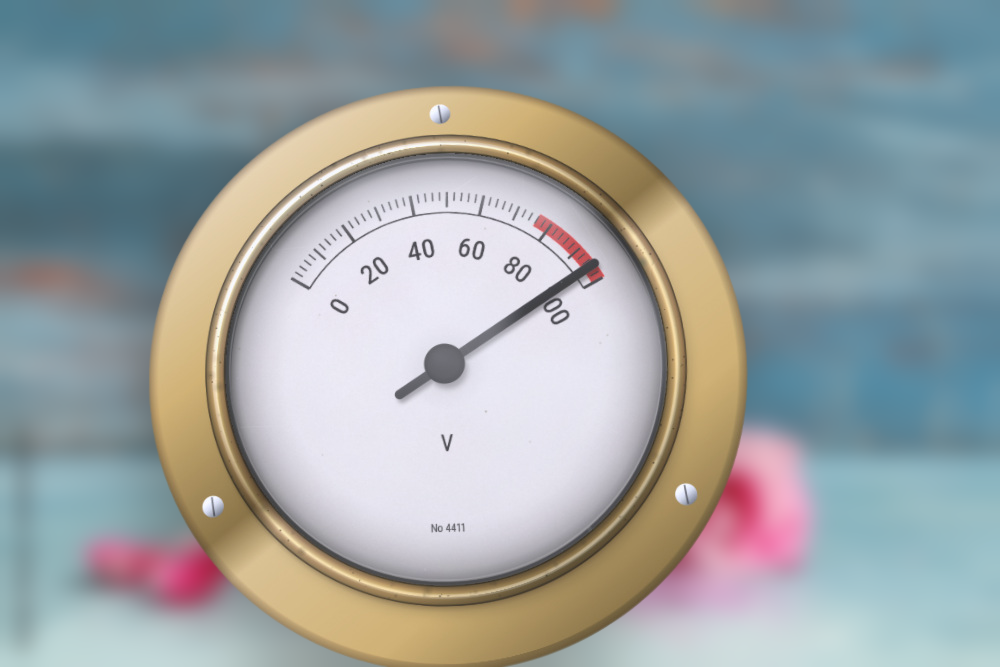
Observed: 96 V
